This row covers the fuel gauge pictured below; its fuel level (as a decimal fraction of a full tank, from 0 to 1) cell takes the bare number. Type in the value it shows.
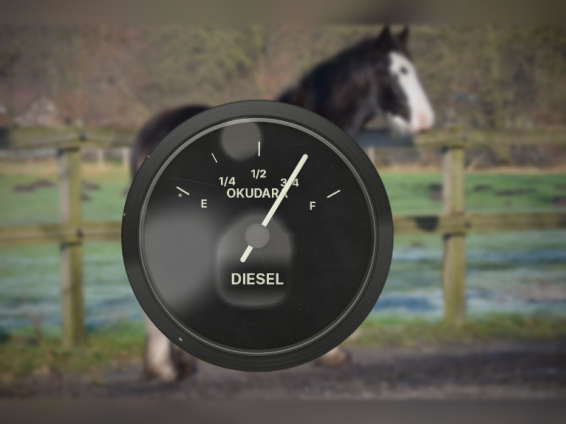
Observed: 0.75
